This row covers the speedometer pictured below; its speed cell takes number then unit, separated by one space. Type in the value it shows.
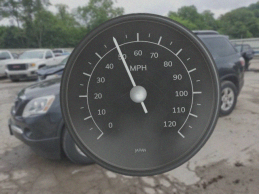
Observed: 50 mph
